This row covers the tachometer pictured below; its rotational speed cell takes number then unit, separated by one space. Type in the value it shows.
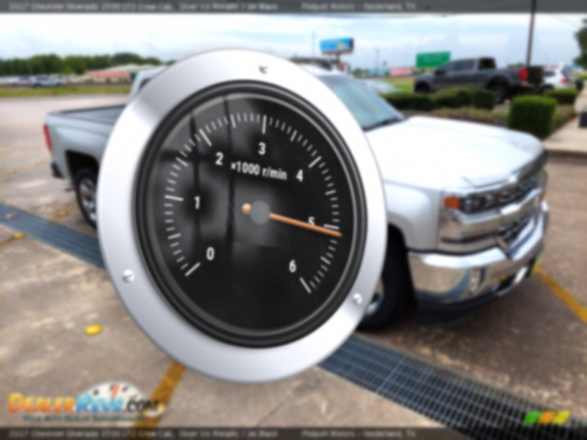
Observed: 5100 rpm
